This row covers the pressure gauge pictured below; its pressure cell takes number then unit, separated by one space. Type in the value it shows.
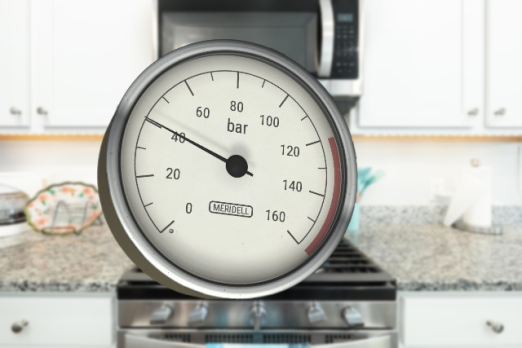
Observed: 40 bar
